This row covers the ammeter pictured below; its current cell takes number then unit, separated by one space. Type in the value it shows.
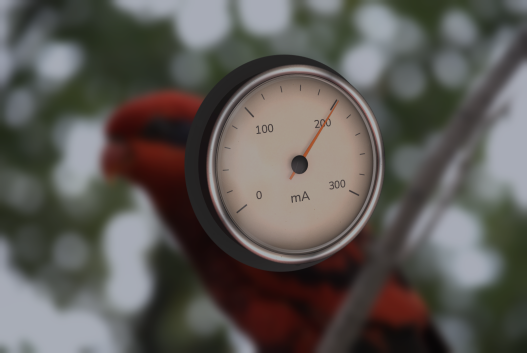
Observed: 200 mA
